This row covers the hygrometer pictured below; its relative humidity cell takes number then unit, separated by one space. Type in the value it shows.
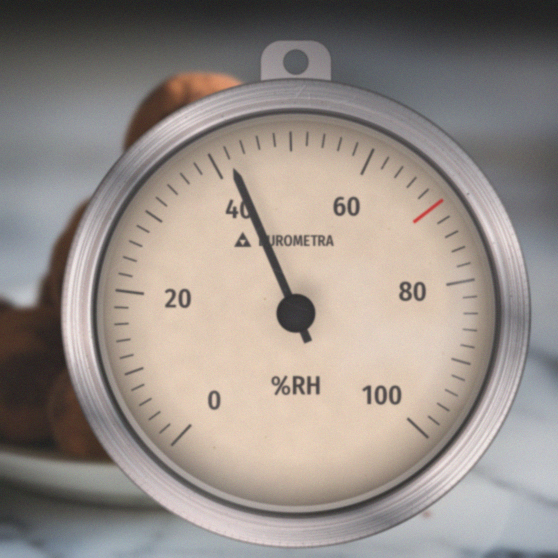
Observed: 42 %
